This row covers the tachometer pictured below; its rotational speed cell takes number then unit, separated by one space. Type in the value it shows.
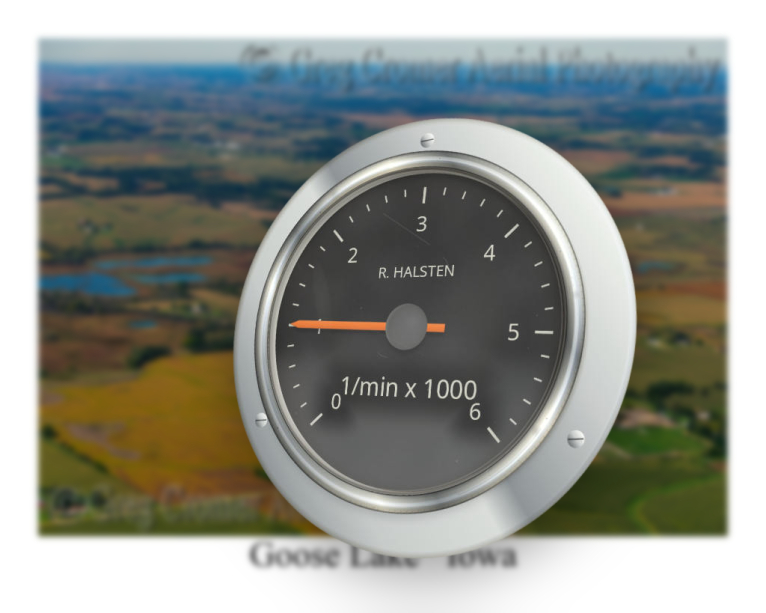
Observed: 1000 rpm
